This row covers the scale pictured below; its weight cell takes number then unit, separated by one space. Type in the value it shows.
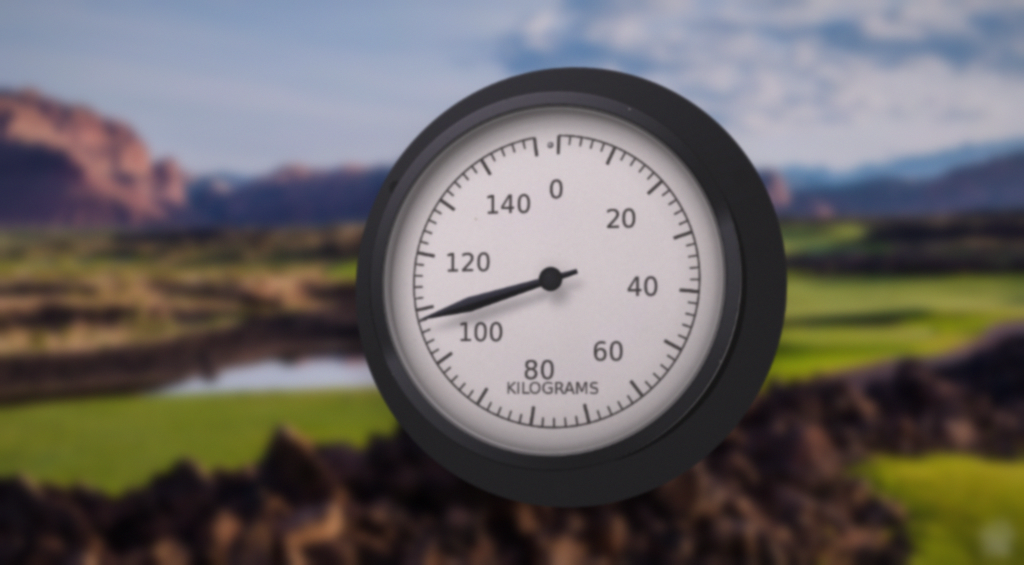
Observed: 108 kg
